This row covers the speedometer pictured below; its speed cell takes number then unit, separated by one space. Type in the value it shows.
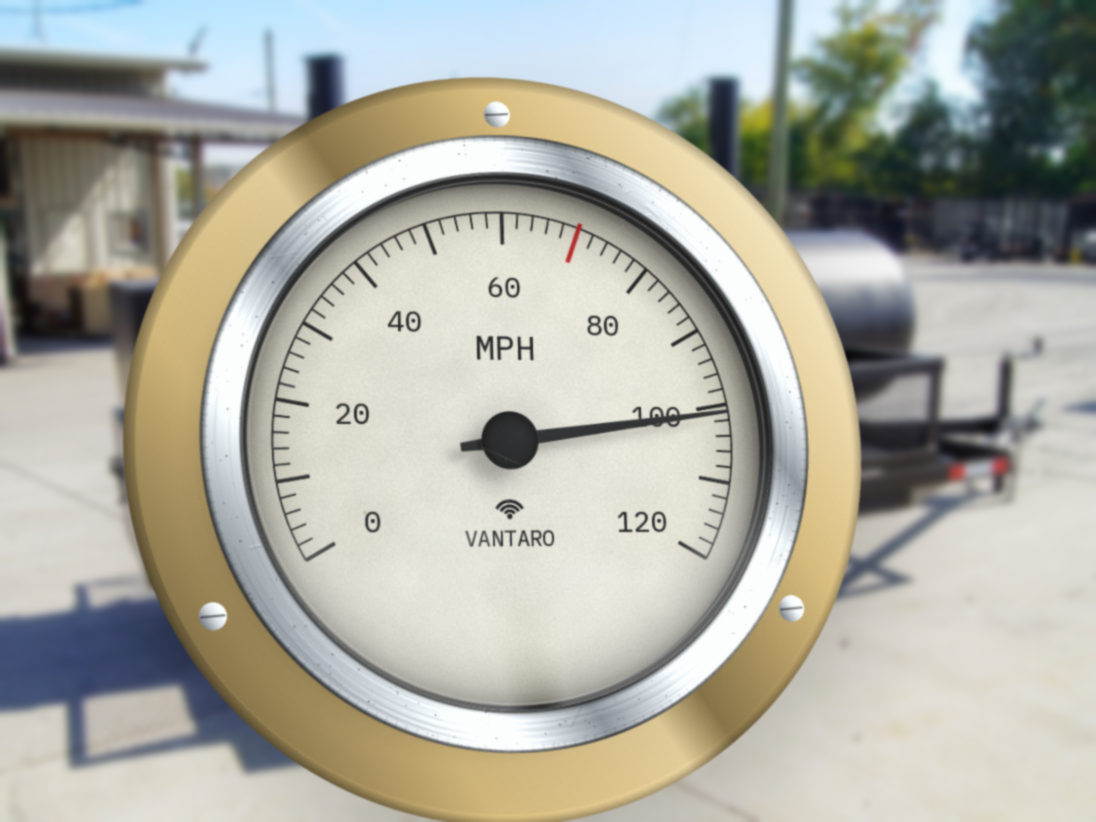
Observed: 101 mph
